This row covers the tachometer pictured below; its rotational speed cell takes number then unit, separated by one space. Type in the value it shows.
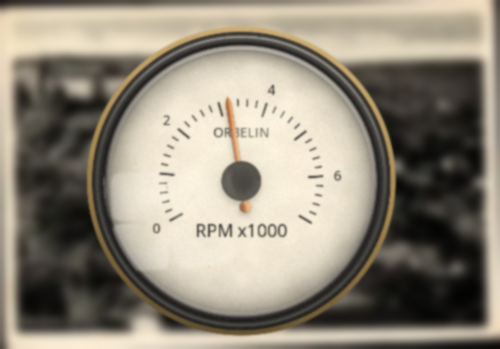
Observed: 3200 rpm
